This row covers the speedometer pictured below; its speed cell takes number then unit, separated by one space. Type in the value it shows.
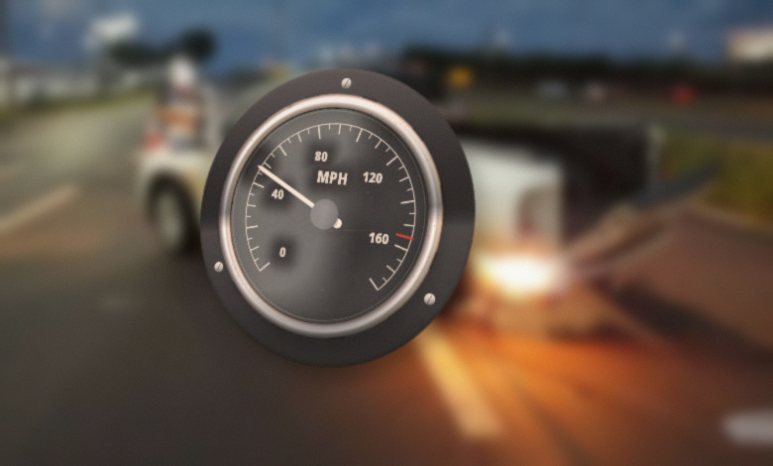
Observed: 47.5 mph
